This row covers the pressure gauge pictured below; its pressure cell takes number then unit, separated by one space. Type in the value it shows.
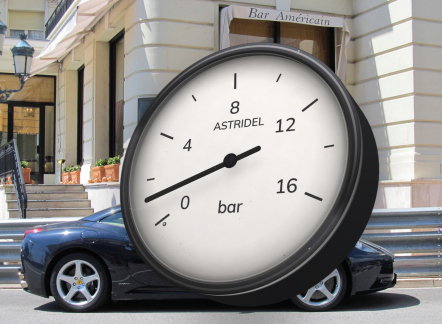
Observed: 1 bar
